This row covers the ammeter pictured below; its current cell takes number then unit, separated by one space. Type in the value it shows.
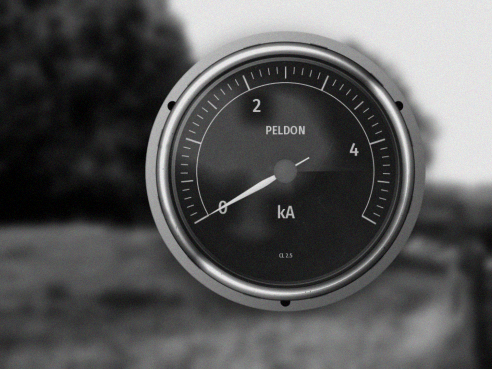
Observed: 0 kA
